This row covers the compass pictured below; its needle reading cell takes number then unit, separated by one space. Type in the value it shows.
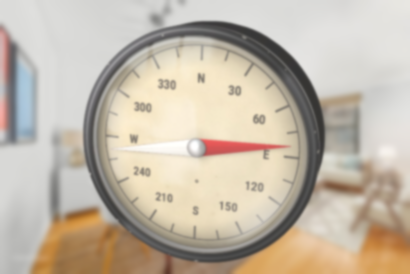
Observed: 82.5 °
